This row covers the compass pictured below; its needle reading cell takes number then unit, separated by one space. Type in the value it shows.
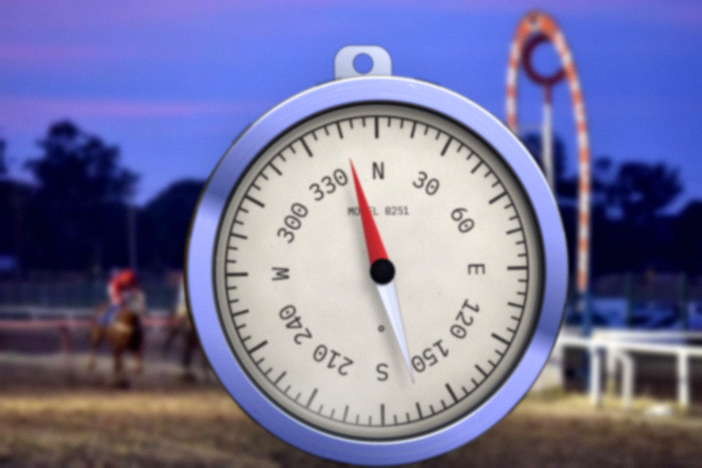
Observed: 345 °
